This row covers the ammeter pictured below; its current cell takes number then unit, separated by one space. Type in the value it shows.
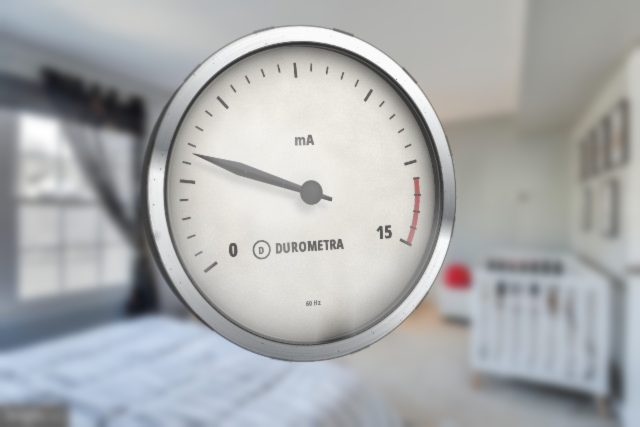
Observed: 3.25 mA
